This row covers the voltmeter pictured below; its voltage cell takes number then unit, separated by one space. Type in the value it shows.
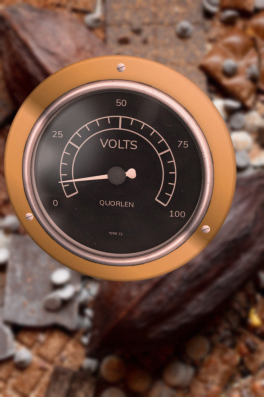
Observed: 7.5 V
